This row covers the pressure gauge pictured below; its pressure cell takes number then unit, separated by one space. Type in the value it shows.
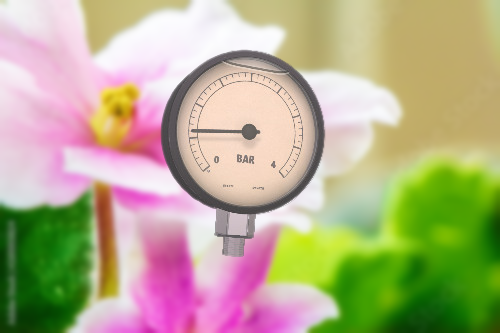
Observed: 0.6 bar
